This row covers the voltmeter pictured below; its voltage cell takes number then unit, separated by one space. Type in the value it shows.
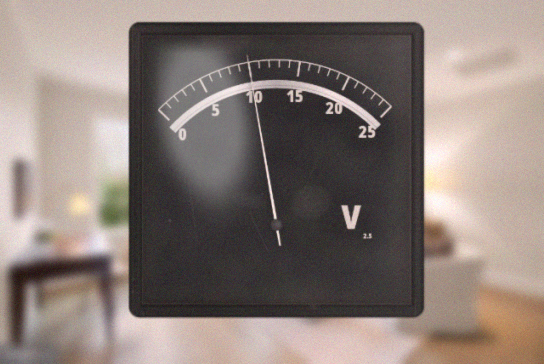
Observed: 10 V
